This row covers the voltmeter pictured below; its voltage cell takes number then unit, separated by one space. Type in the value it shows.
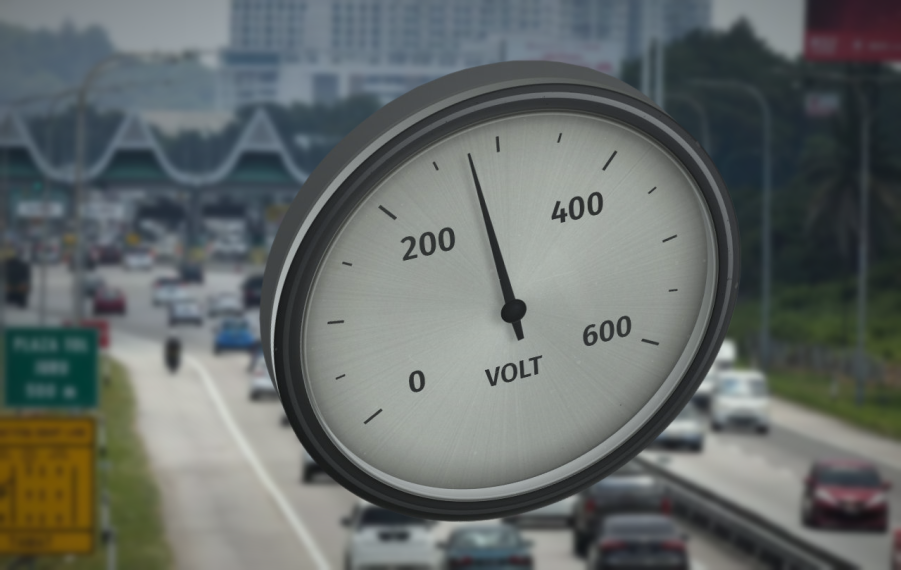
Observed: 275 V
